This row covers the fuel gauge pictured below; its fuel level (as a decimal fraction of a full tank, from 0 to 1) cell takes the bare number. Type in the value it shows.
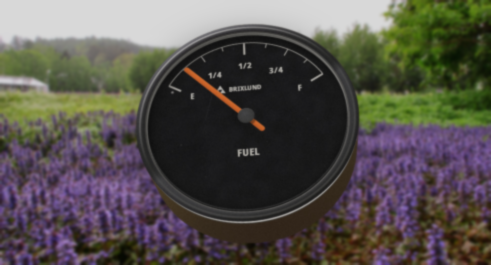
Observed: 0.125
